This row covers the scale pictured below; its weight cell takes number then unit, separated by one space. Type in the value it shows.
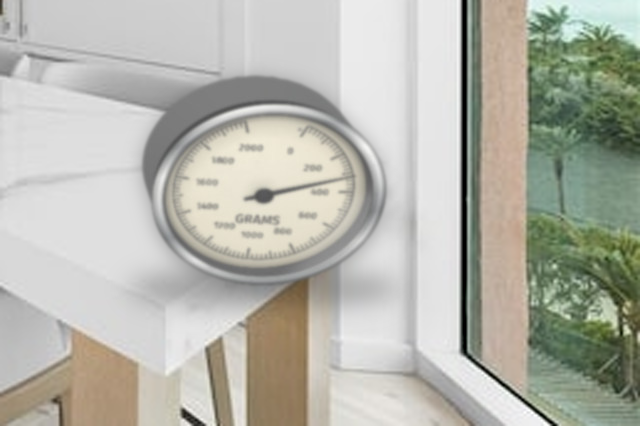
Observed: 300 g
